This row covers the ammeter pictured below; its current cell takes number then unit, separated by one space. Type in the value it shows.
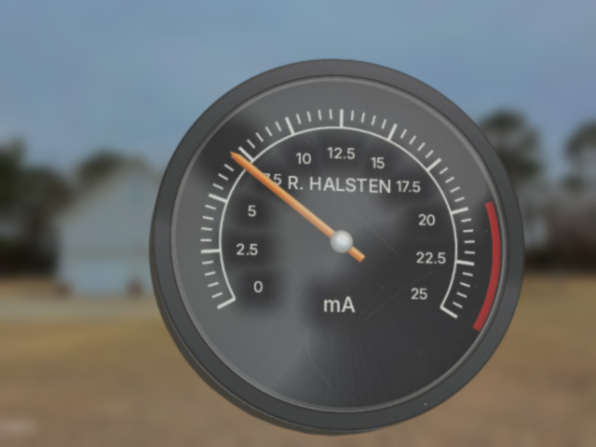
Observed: 7 mA
